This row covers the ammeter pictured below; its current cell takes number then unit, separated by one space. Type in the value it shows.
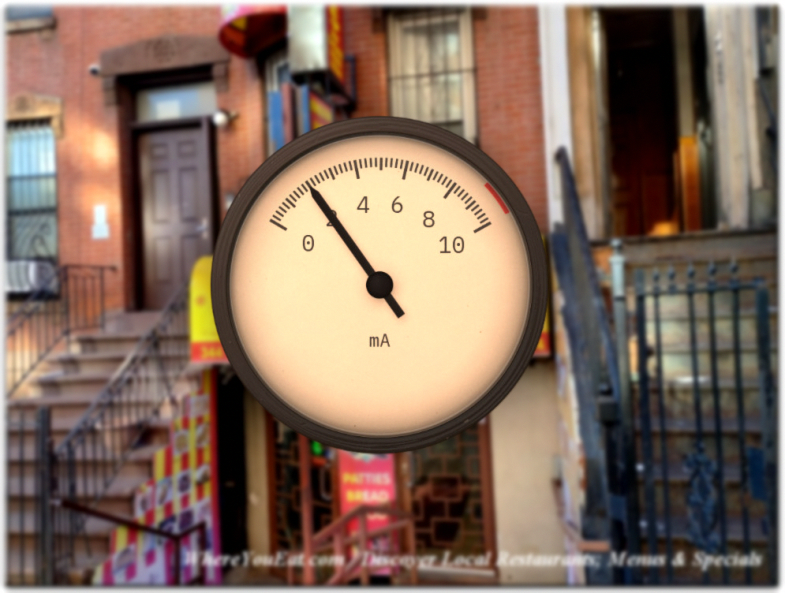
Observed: 2 mA
